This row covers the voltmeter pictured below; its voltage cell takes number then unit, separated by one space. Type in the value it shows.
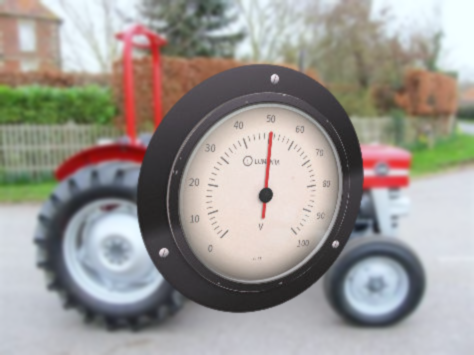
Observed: 50 V
